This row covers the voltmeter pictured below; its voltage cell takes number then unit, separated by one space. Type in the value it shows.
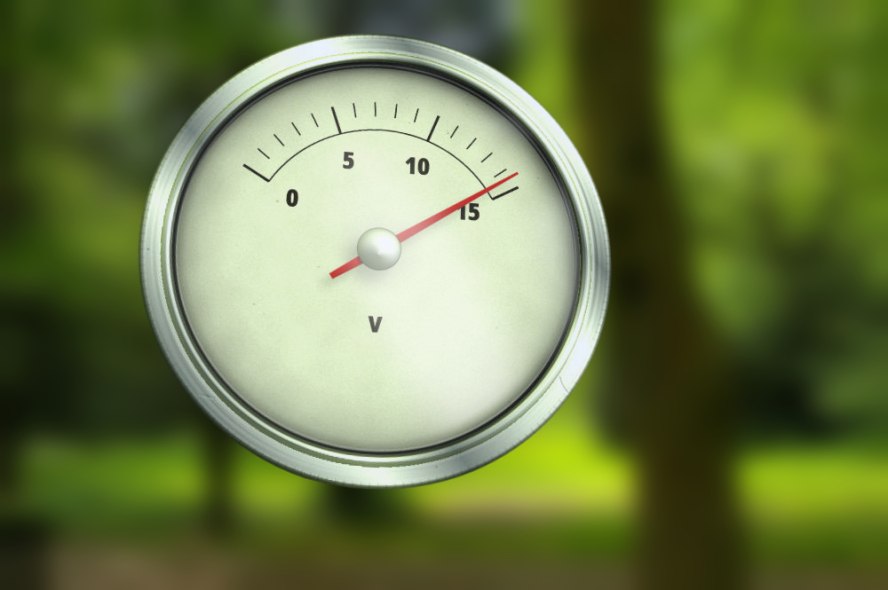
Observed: 14.5 V
